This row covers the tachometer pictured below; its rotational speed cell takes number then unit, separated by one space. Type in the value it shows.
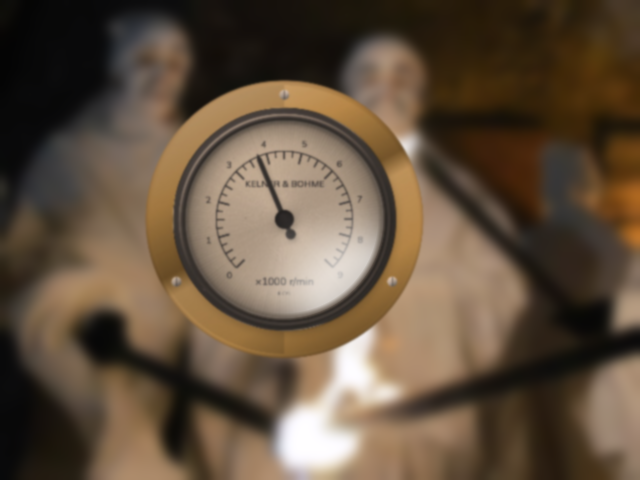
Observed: 3750 rpm
